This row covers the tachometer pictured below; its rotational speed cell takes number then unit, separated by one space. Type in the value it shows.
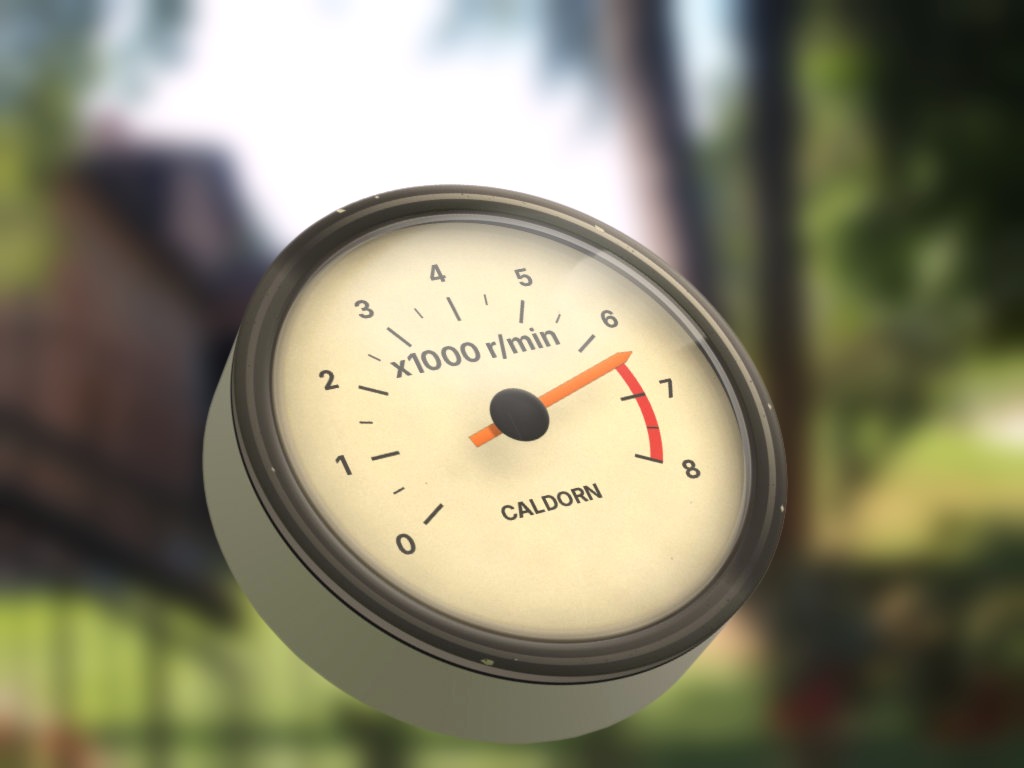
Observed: 6500 rpm
